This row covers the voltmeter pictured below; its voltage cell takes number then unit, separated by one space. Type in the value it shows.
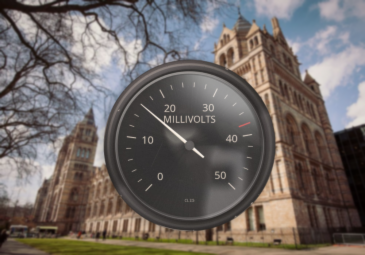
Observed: 16 mV
